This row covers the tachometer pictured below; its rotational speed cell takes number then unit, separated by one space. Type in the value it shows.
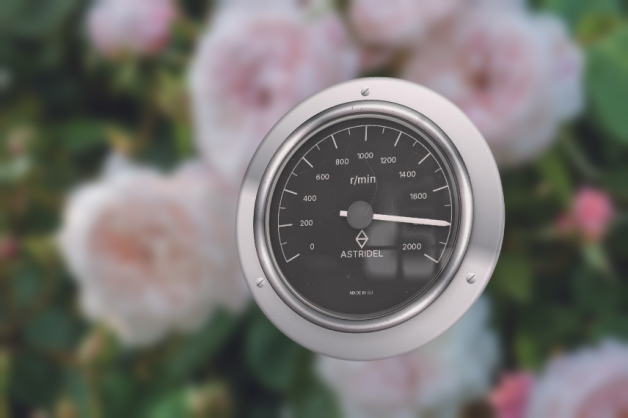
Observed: 1800 rpm
